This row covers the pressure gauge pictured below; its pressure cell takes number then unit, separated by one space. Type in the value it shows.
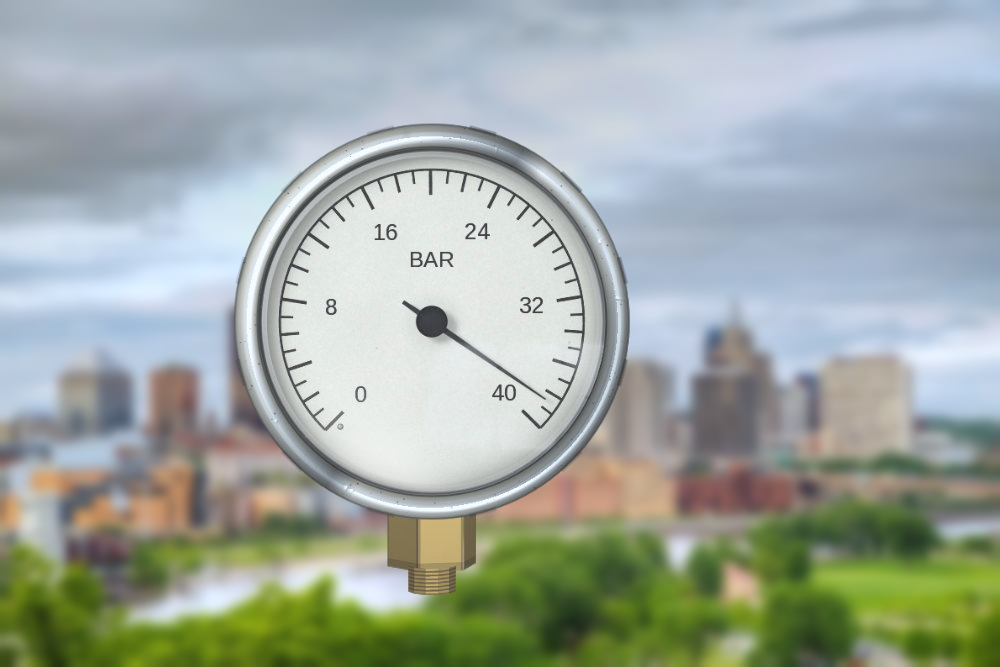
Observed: 38.5 bar
